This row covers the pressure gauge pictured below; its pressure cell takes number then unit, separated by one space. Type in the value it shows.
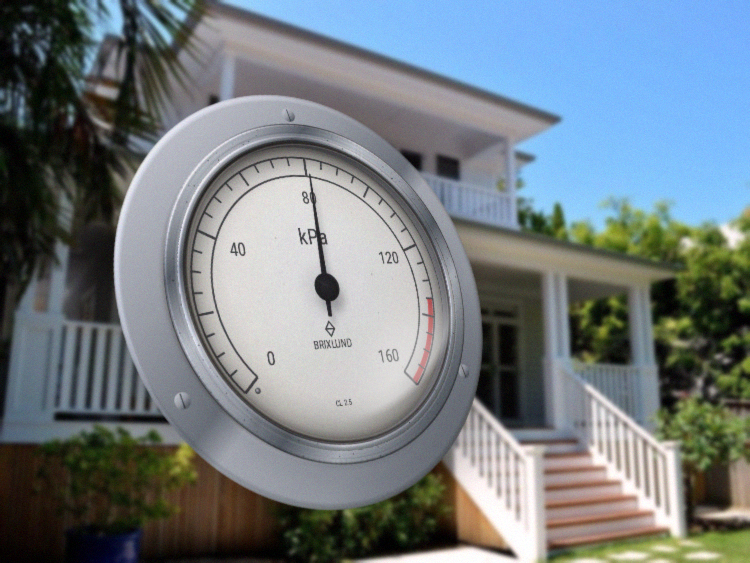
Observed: 80 kPa
